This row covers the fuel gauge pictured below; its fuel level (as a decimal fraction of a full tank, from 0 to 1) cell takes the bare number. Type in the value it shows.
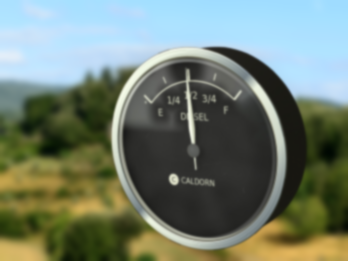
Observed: 0.5
